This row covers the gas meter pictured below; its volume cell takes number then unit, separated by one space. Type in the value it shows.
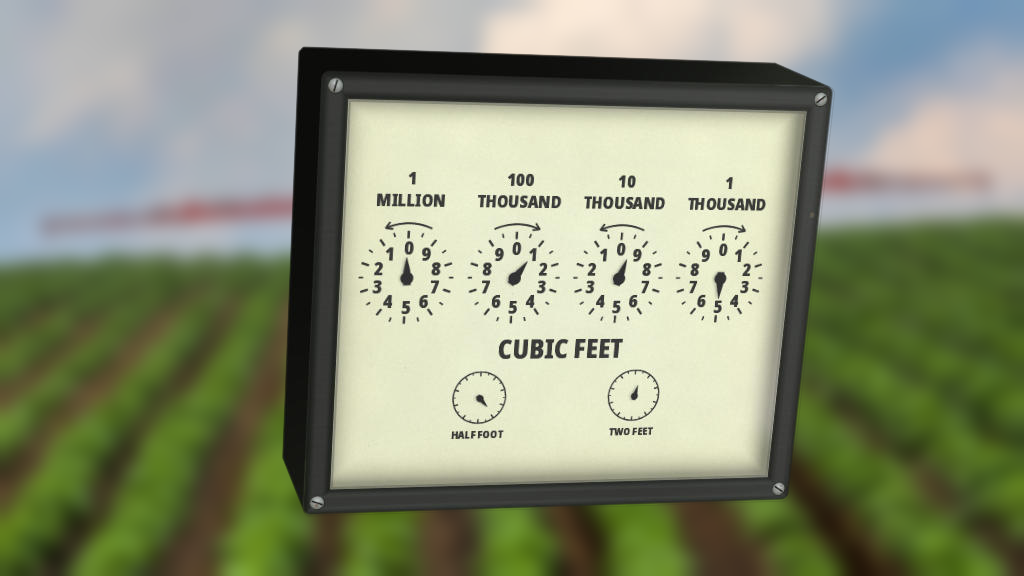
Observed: 9500 ft³
